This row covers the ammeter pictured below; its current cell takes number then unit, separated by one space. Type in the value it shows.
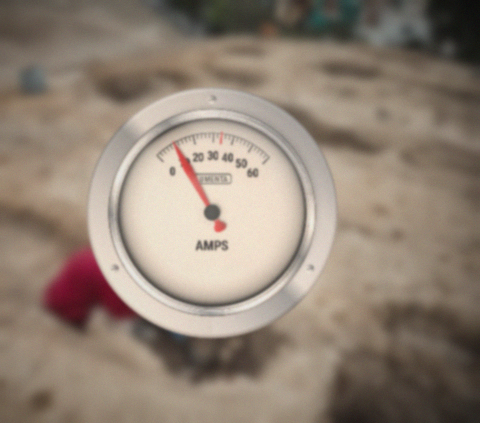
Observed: 10 A
